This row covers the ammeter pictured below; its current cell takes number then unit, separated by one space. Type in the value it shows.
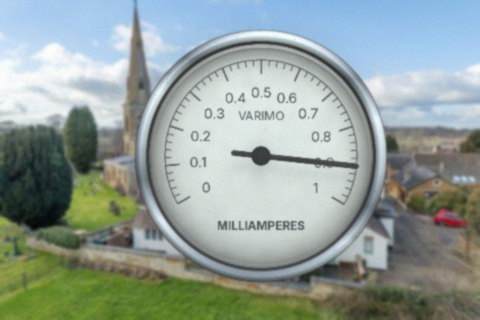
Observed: 0.9 mA
